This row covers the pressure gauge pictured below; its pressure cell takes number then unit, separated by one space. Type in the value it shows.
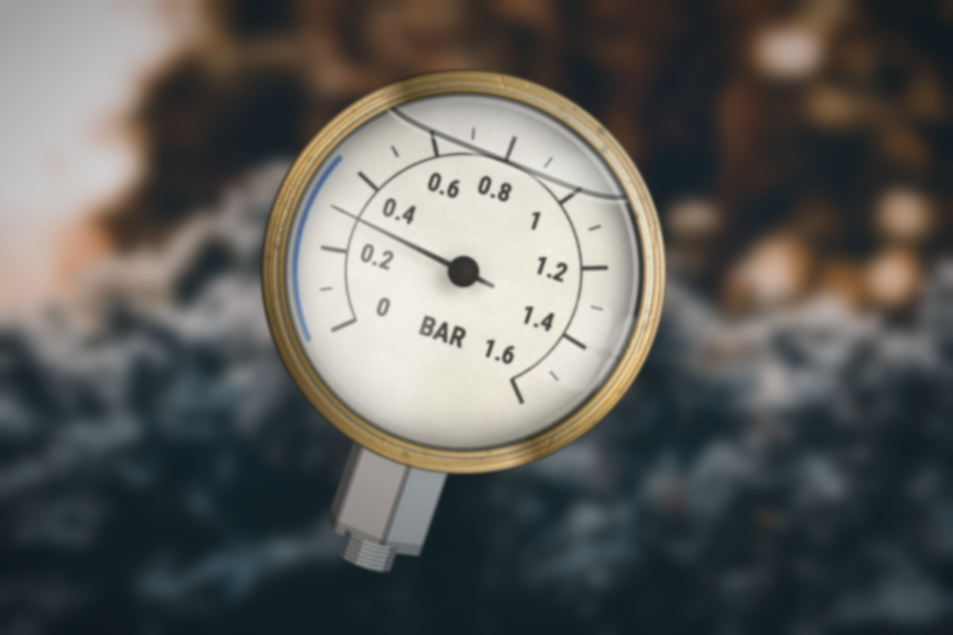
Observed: 0.3 bar
